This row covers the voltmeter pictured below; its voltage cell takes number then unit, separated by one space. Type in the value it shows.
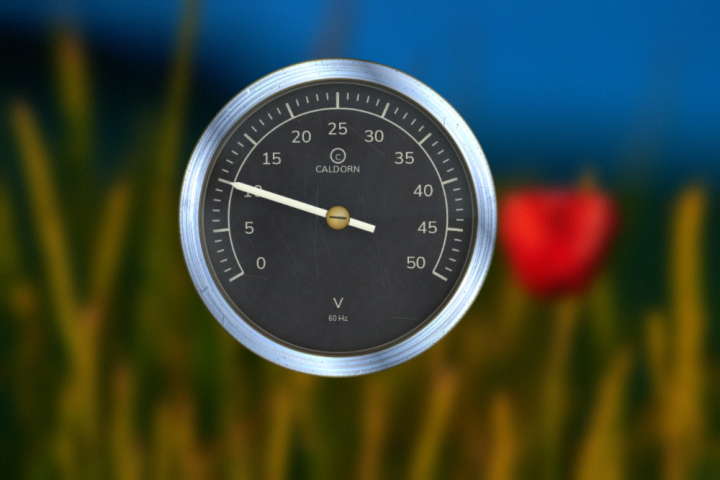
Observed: 10 V
